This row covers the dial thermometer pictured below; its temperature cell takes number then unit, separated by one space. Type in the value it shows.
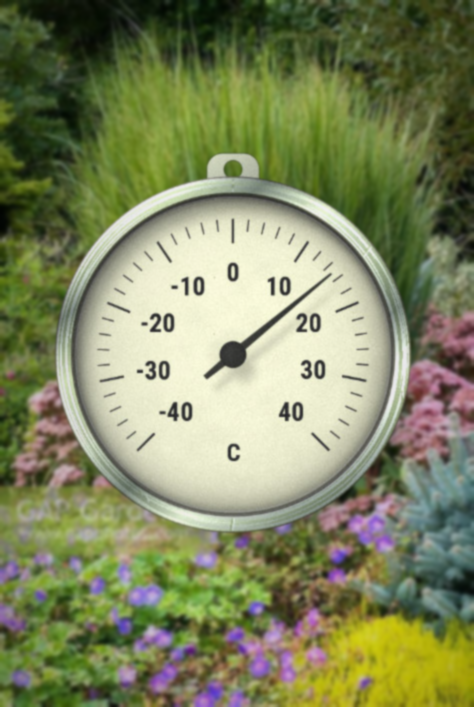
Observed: 15 °C
